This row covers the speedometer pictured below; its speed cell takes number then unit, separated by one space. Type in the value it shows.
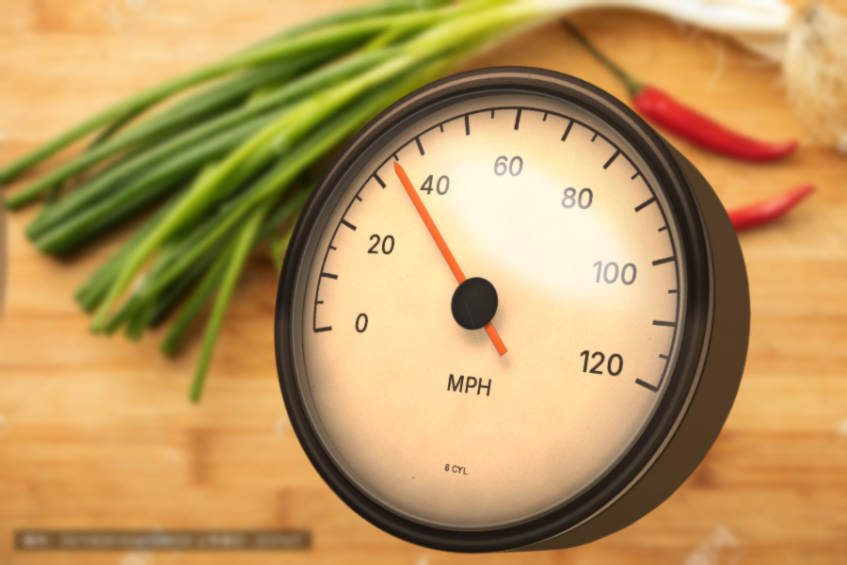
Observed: 35 mph
